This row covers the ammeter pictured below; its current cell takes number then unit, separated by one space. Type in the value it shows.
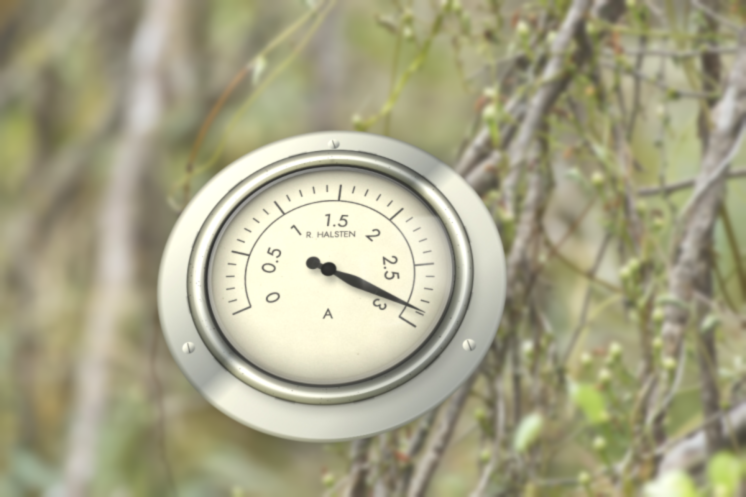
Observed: 2.9 A
